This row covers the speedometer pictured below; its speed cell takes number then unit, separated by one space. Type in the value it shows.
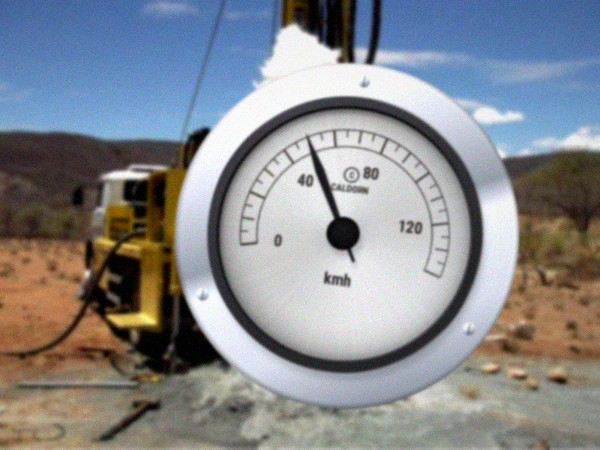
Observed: 50 km/h
